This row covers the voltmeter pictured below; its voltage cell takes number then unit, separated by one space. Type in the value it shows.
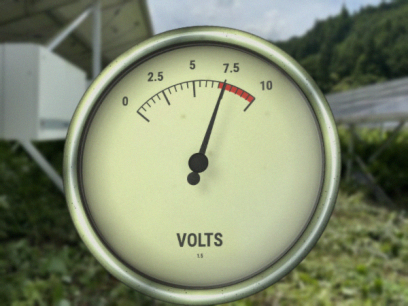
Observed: 7.5 V
